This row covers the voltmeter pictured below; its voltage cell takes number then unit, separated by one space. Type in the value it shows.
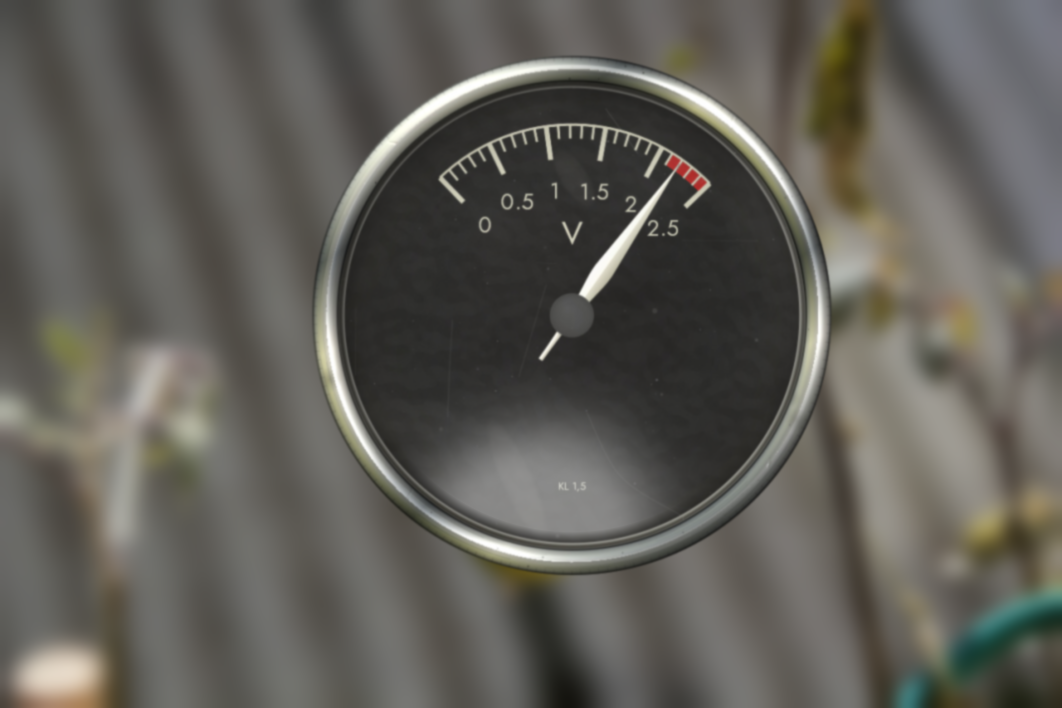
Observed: 2.2 V
